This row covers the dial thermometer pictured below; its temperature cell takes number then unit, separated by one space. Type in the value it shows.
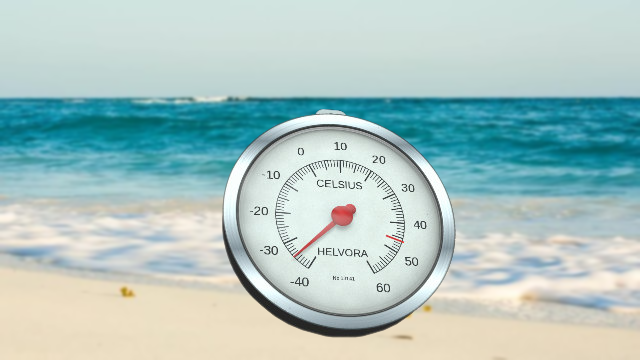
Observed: -35 °C
